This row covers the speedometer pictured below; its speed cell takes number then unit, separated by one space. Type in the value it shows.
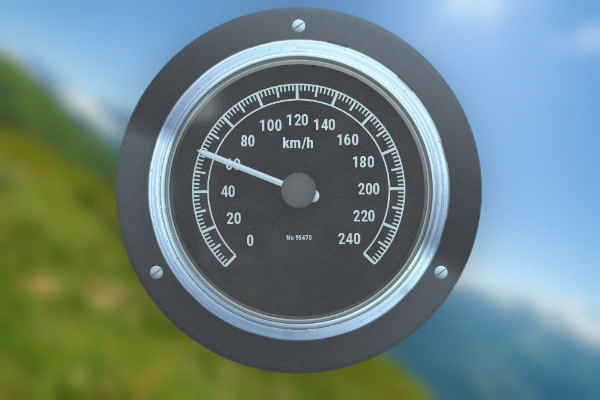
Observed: 60 km/h
